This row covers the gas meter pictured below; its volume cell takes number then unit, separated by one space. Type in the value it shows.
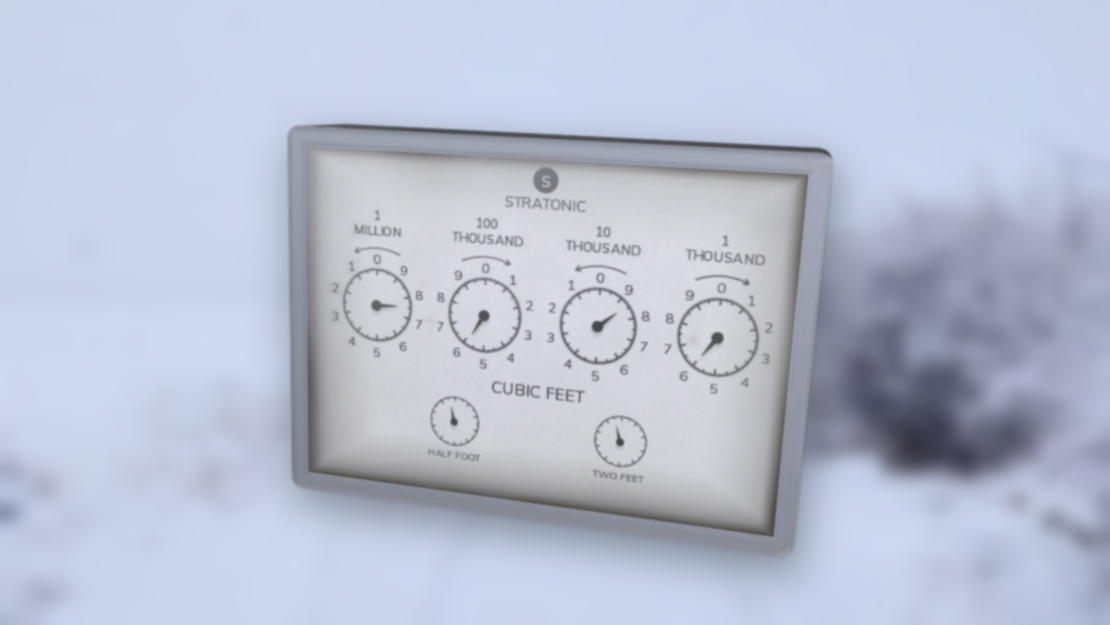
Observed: 758600 ft³
